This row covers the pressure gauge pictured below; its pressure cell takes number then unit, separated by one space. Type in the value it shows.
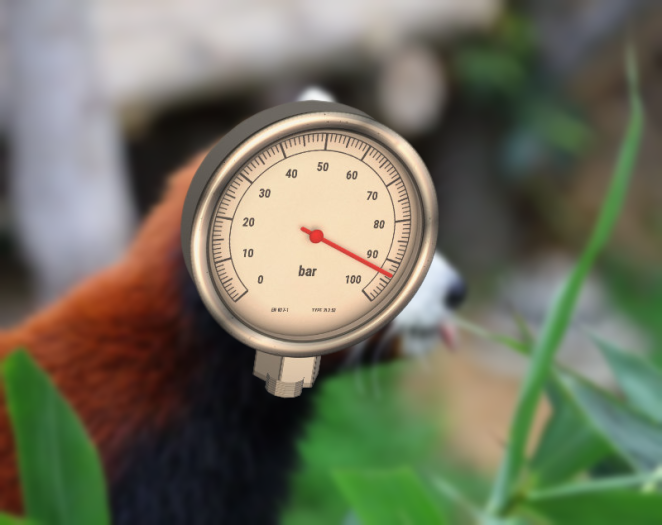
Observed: 93 bar
